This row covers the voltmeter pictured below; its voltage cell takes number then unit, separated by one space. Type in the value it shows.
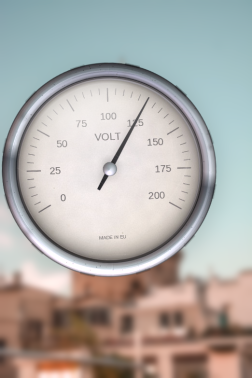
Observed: 125 V
